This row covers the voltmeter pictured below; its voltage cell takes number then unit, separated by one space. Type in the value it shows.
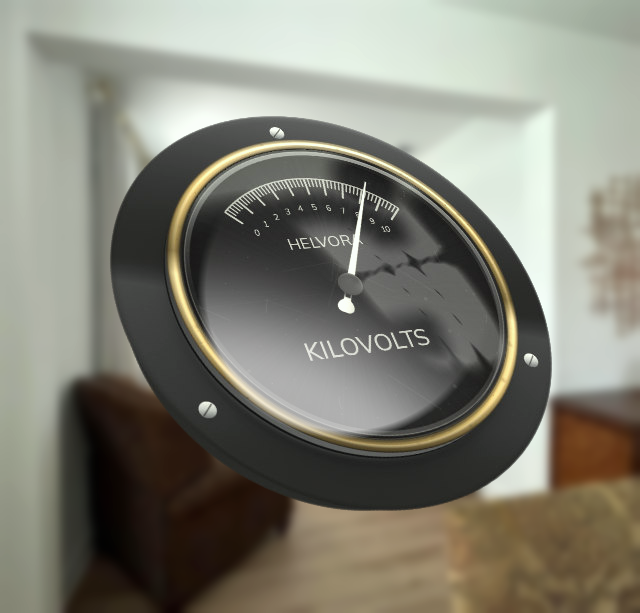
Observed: 8 kV
